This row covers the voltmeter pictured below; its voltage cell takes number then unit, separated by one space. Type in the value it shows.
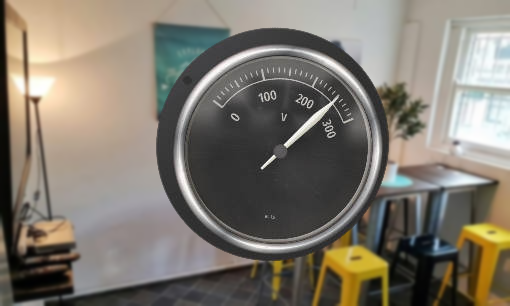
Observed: 250 V
